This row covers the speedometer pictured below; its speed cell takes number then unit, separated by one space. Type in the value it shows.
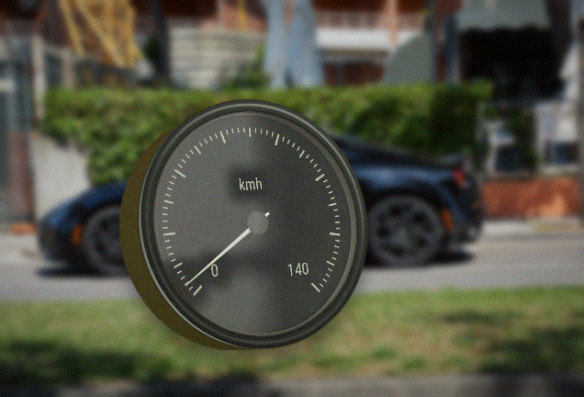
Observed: 4 km/h
